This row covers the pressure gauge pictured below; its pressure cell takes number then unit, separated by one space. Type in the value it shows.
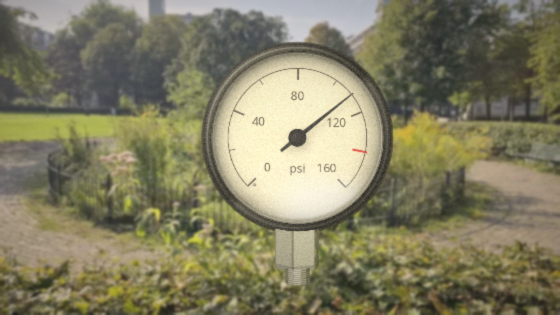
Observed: 110 psi
